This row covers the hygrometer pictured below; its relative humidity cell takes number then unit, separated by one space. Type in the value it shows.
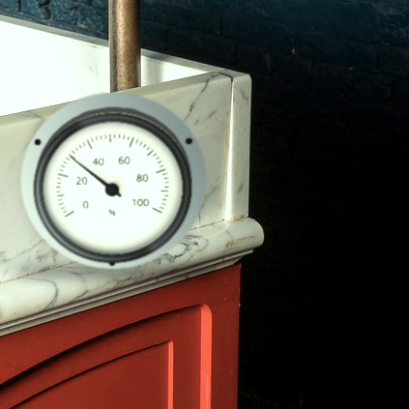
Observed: 30 %
